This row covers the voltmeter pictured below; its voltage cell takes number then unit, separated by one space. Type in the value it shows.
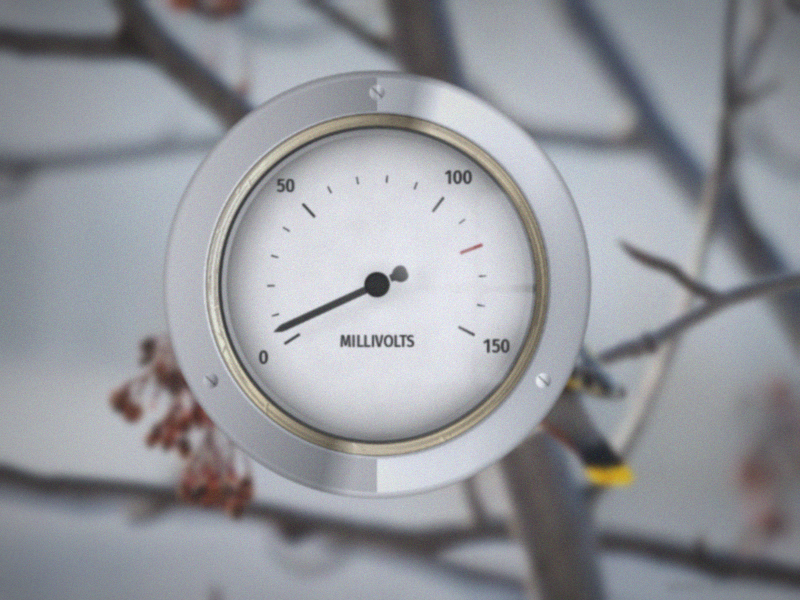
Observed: 5 mV
